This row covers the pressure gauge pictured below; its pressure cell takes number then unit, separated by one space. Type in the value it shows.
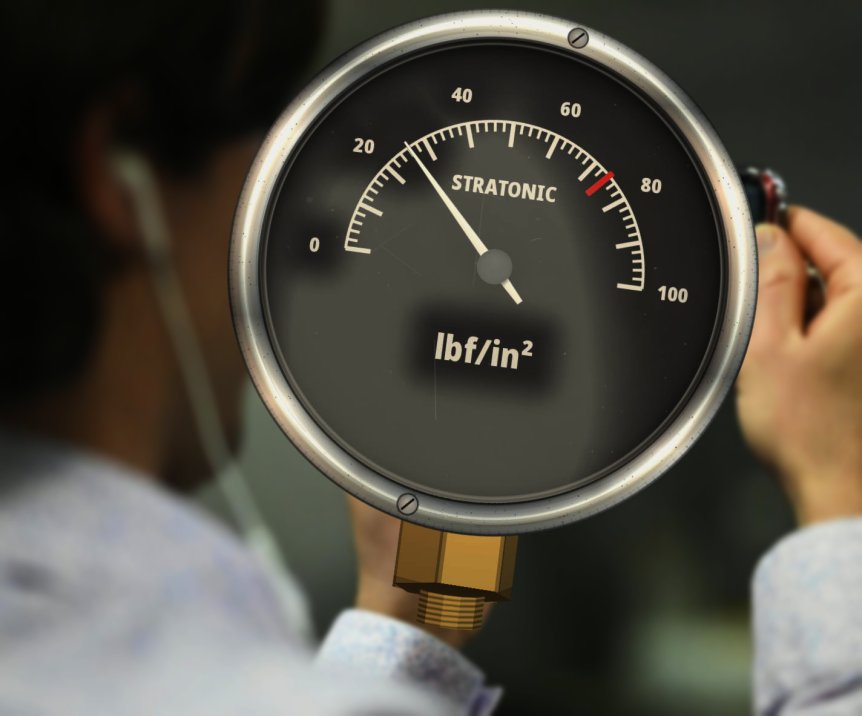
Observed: 26 psi
